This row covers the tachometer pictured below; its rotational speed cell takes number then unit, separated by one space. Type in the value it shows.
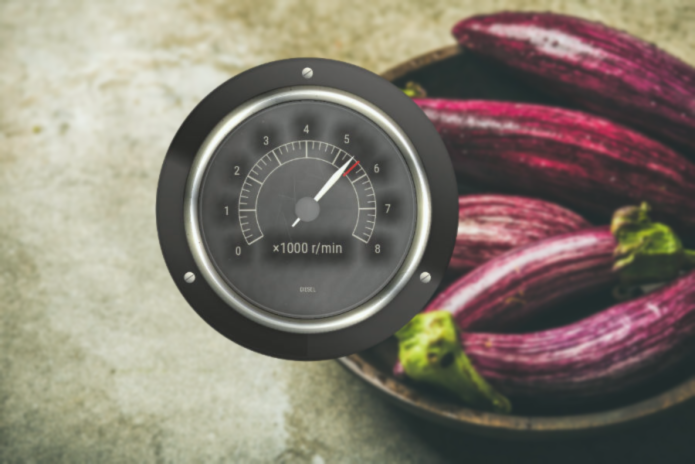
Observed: 5400 rpm
